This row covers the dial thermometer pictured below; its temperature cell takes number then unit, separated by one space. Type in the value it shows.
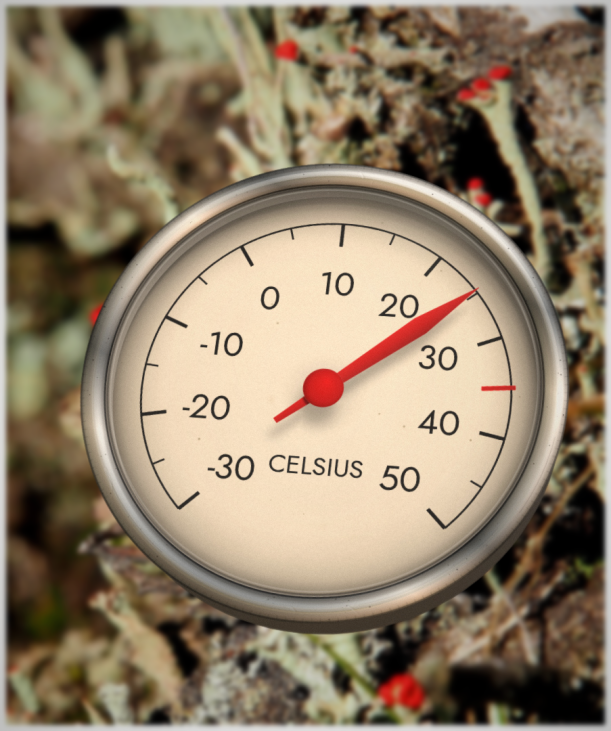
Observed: 25 °C
